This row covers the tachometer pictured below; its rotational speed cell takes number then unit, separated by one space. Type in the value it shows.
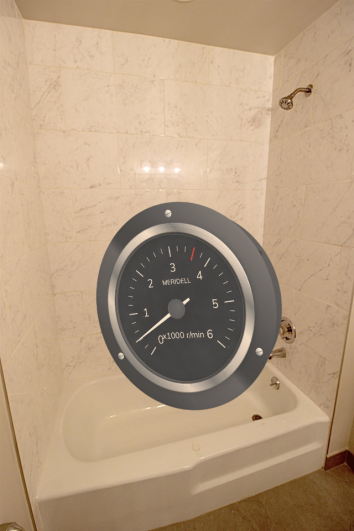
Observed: 400 rpm
